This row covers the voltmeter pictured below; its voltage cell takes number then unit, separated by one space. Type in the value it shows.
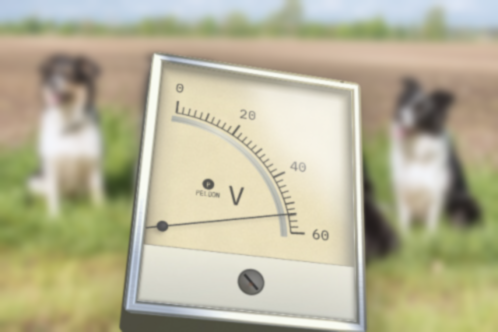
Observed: 54 V
